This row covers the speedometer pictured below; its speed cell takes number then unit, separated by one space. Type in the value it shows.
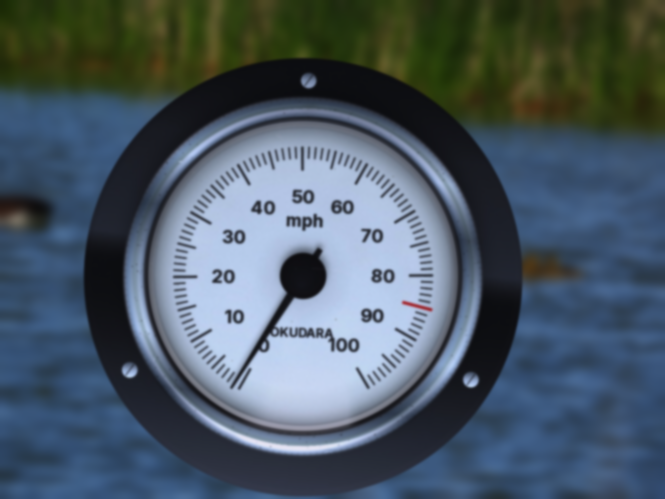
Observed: 1 mph
